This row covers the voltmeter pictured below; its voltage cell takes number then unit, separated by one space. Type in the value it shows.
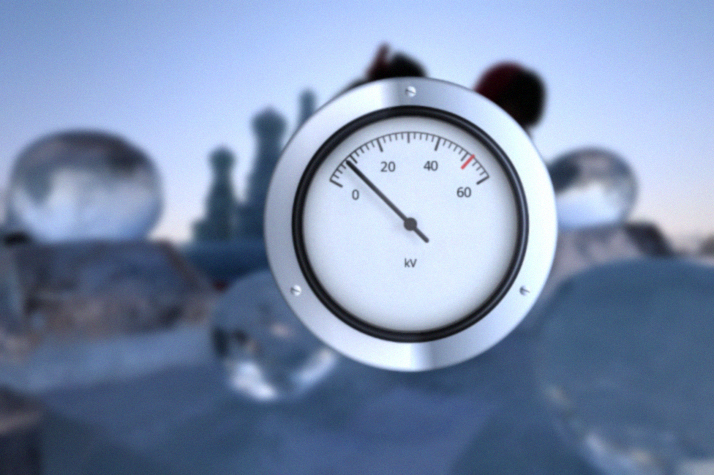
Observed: 8 kV
